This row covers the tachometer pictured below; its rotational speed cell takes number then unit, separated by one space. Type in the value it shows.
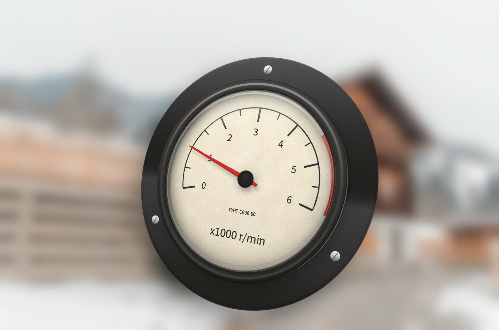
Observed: 1000 rpm
